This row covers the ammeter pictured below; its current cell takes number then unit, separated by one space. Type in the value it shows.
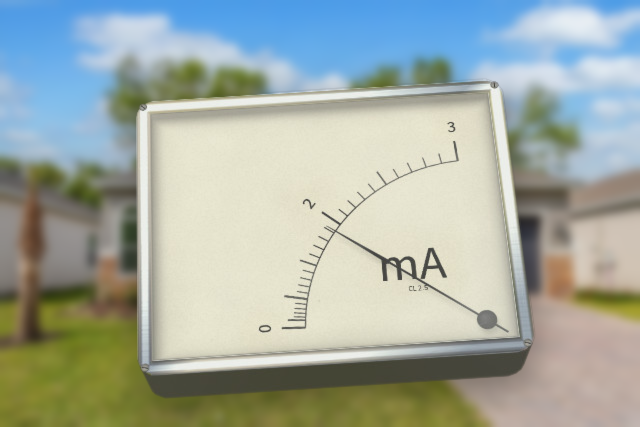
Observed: 1.9 mA
